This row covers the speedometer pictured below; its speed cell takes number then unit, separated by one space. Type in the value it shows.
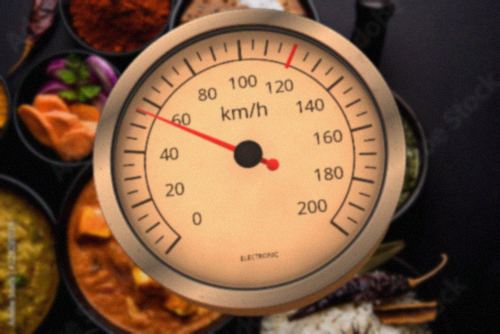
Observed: 55 km/h
